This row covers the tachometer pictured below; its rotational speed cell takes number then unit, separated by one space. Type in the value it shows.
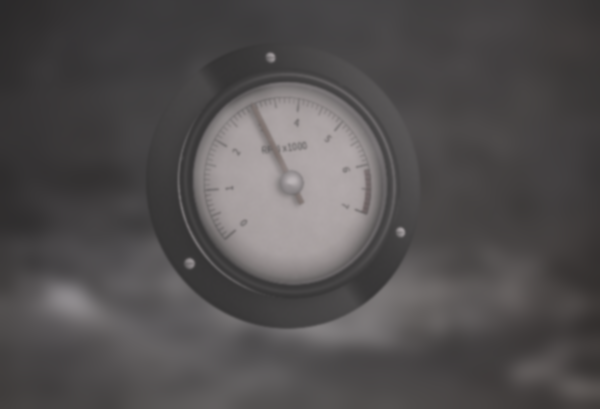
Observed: 3000 rpm
